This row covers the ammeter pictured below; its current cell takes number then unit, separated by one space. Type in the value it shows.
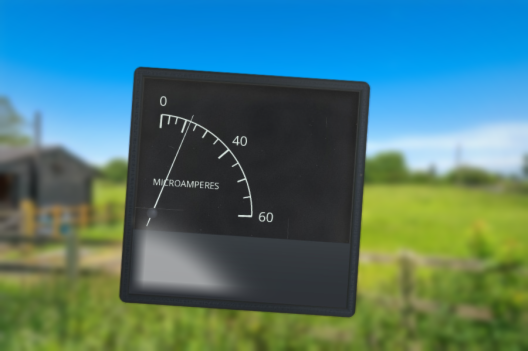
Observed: 22.5 µA
